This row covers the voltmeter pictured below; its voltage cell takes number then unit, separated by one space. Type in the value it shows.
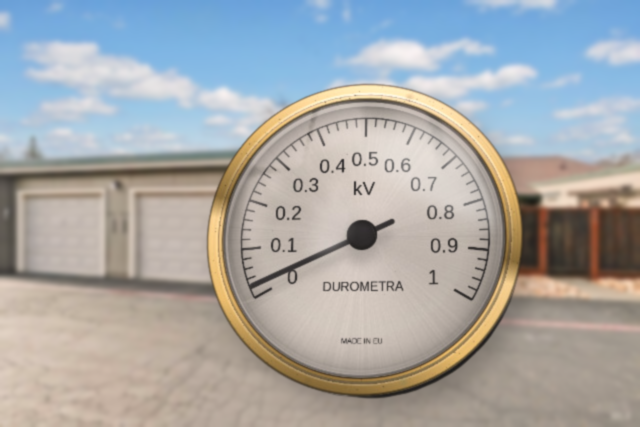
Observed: 0.02 kV
